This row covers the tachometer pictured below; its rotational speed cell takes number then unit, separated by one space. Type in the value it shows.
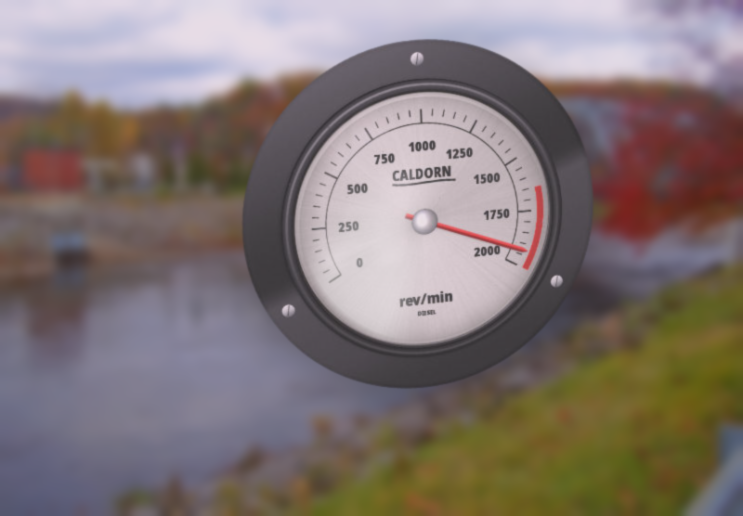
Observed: 1925 rpm
